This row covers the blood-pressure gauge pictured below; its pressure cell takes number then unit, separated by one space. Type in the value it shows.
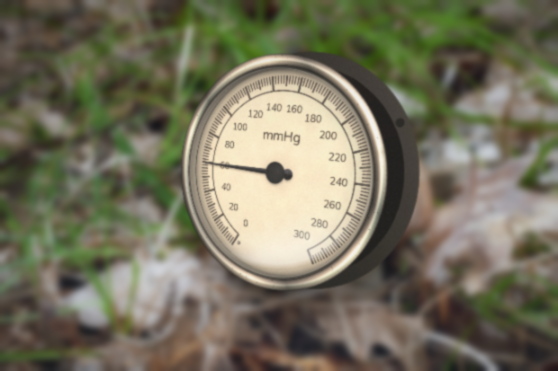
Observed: 60 mmHg
